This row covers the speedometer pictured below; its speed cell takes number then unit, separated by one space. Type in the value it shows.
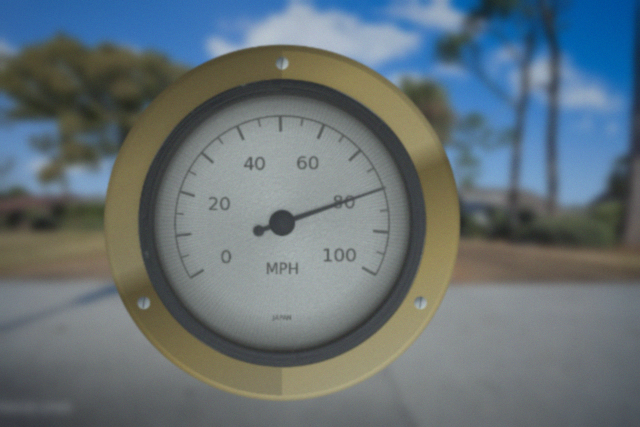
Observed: 80 mph
